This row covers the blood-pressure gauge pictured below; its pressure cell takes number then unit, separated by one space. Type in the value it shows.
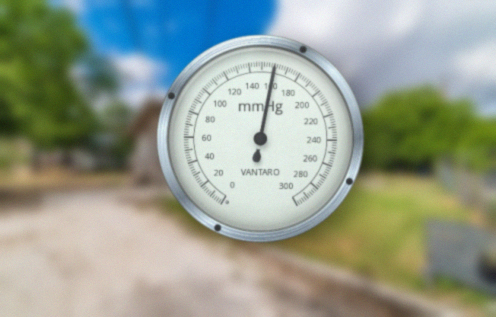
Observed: 160 mmHg
